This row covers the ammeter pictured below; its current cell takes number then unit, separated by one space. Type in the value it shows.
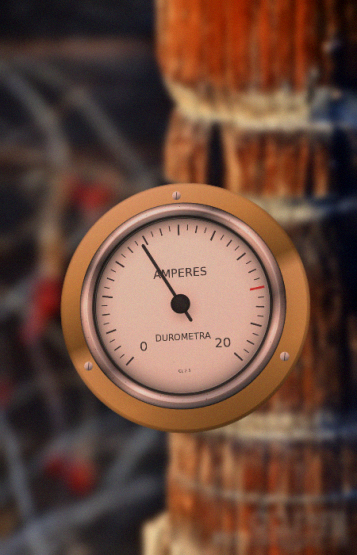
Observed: 7.75 A
